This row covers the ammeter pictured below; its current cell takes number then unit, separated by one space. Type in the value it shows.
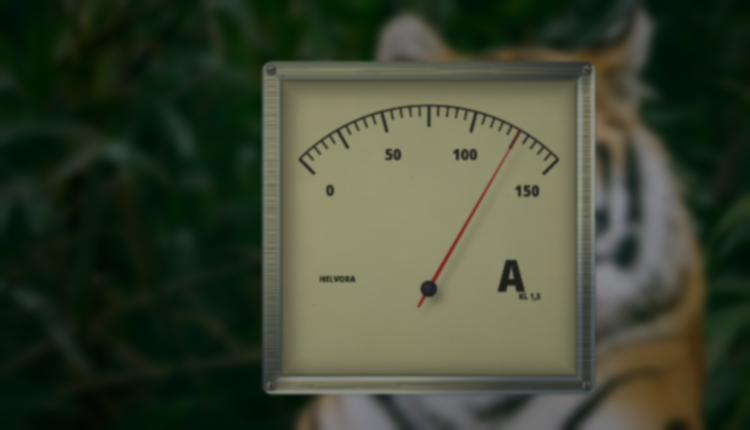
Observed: 125 A
